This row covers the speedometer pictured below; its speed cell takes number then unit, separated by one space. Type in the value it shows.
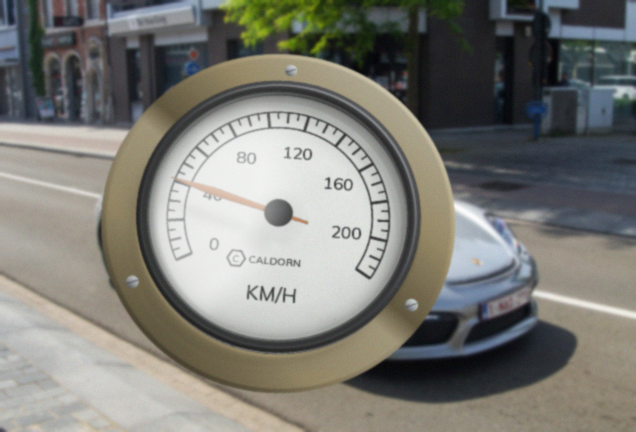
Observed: 40 km/h
